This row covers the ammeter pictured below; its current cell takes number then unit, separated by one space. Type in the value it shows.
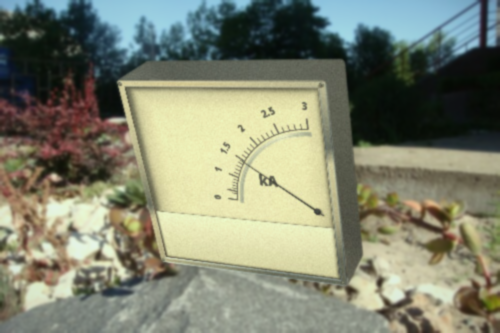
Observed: 1.5 kA
